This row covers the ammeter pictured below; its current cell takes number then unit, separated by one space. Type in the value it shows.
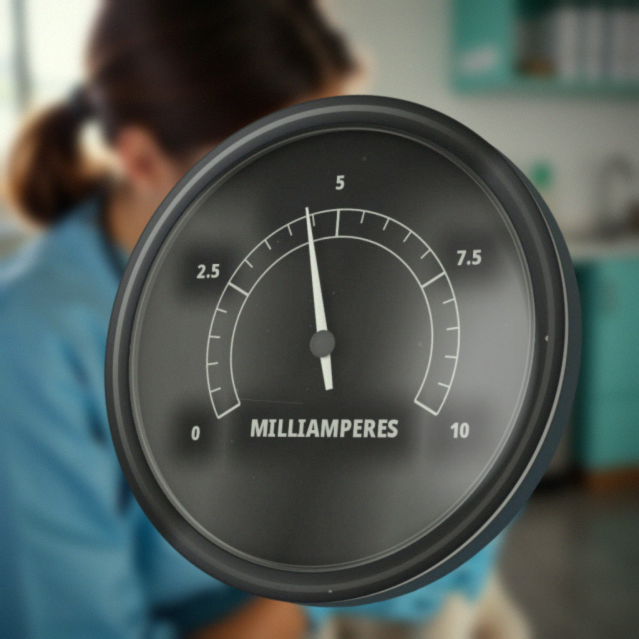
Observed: 4.5 mA
